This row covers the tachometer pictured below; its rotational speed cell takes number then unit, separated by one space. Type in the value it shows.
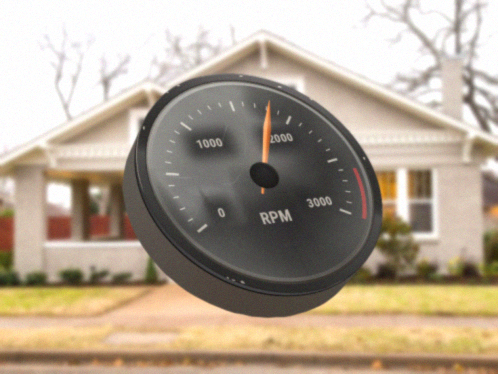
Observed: 1800 rpm
